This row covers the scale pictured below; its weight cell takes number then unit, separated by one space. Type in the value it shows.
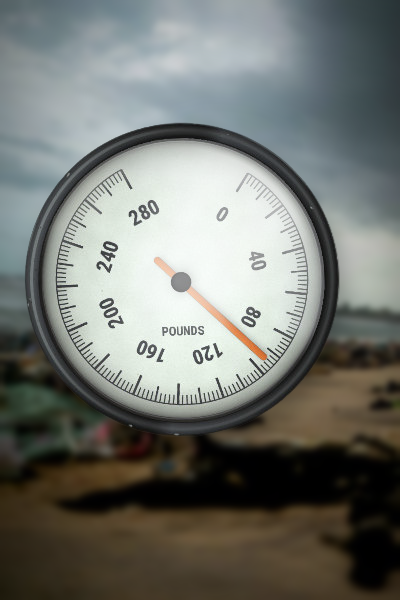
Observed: 94 lb
